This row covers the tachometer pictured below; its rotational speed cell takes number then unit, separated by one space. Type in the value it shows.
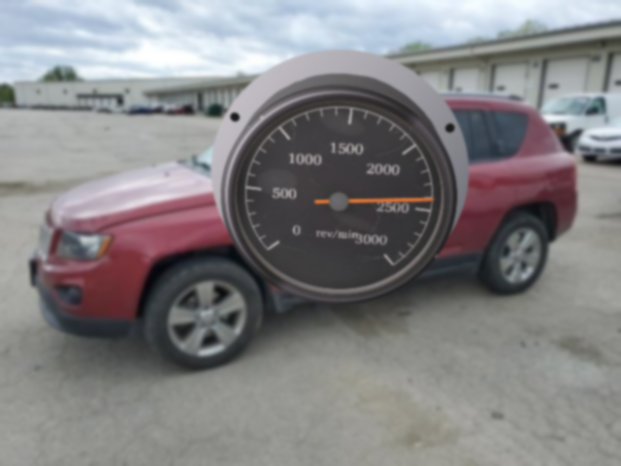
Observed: 2400 rpm
